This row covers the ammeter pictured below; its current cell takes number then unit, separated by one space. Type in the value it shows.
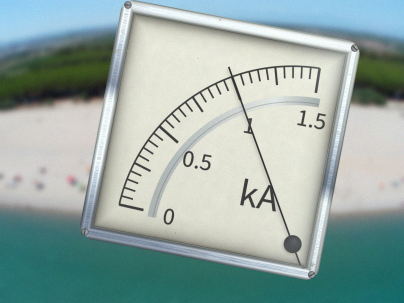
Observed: 1 kA
